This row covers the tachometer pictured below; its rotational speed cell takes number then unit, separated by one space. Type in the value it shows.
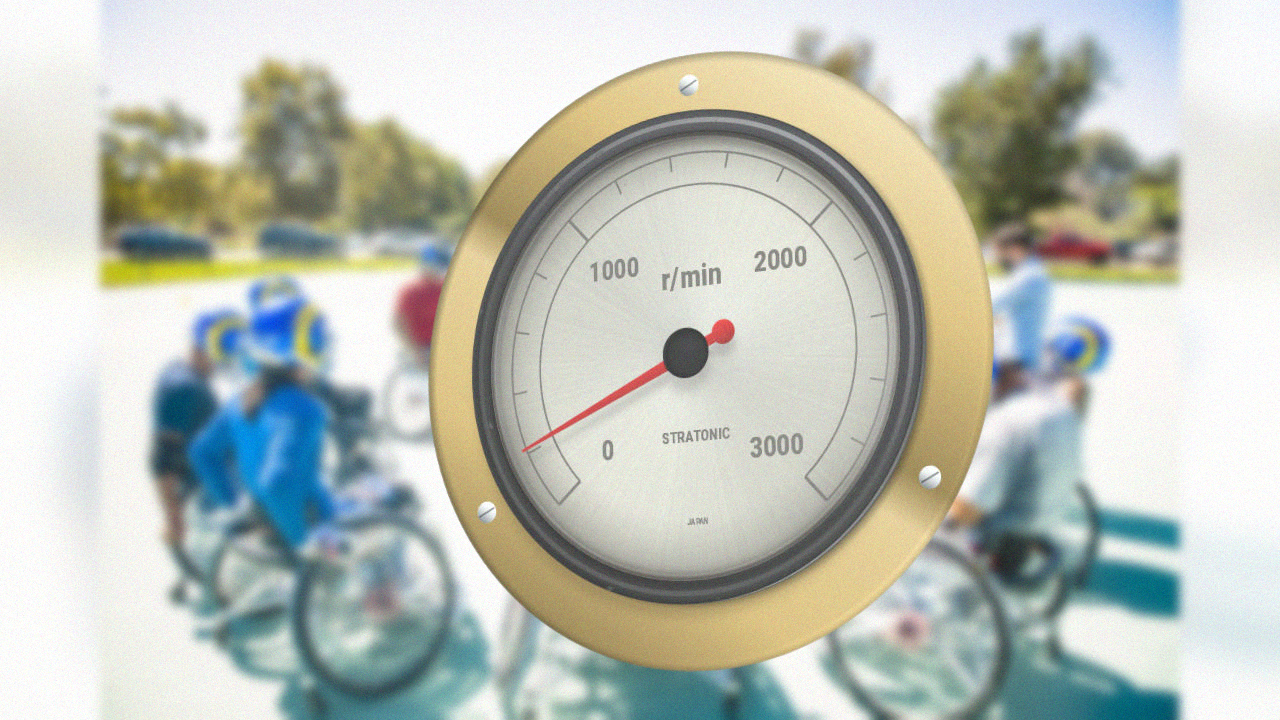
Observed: 200 rpm
